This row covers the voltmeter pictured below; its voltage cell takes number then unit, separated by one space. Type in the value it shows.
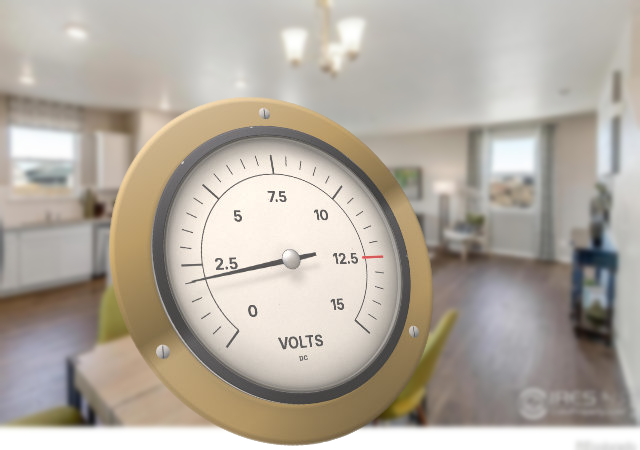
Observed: 2 V
